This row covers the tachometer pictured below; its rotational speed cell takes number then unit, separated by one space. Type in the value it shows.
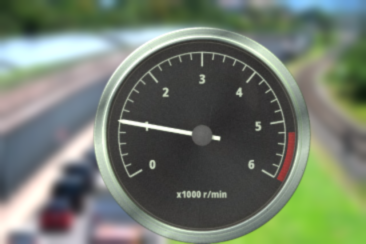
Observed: 1000 rpm
